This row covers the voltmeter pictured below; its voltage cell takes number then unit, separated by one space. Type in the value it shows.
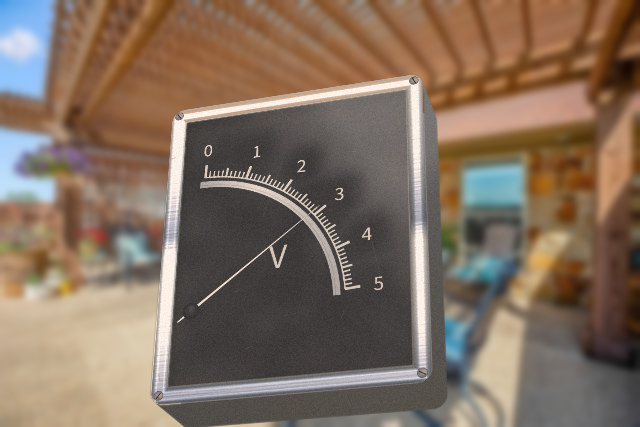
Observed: 3 V
